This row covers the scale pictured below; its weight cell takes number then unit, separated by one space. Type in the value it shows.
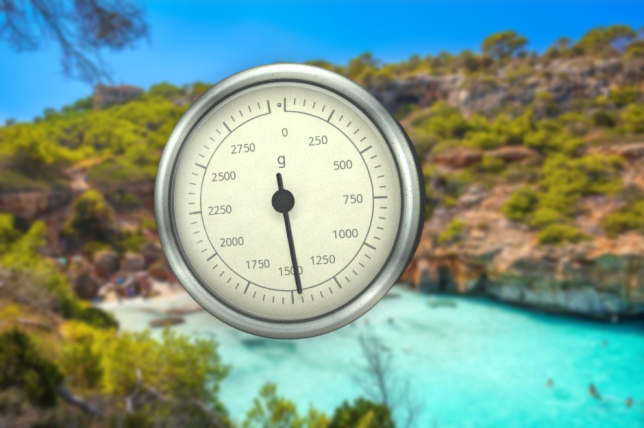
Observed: 1450 g
